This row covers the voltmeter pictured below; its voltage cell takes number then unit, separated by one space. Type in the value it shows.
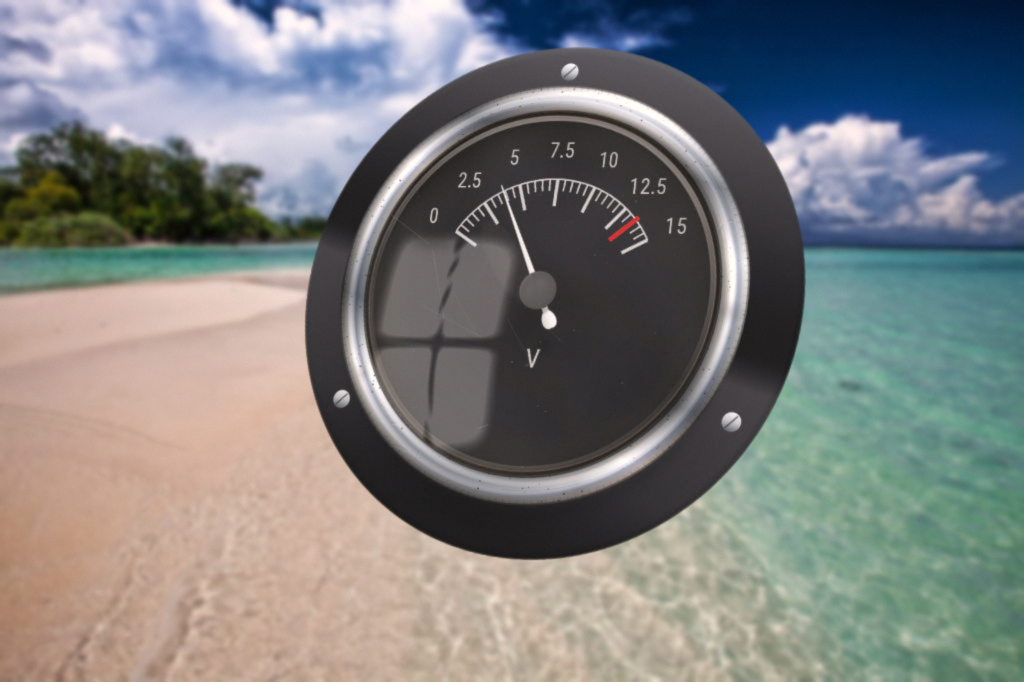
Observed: 4 V
